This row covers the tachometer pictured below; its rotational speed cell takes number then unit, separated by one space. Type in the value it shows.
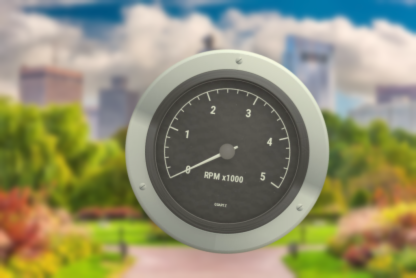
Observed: 0 rpm
